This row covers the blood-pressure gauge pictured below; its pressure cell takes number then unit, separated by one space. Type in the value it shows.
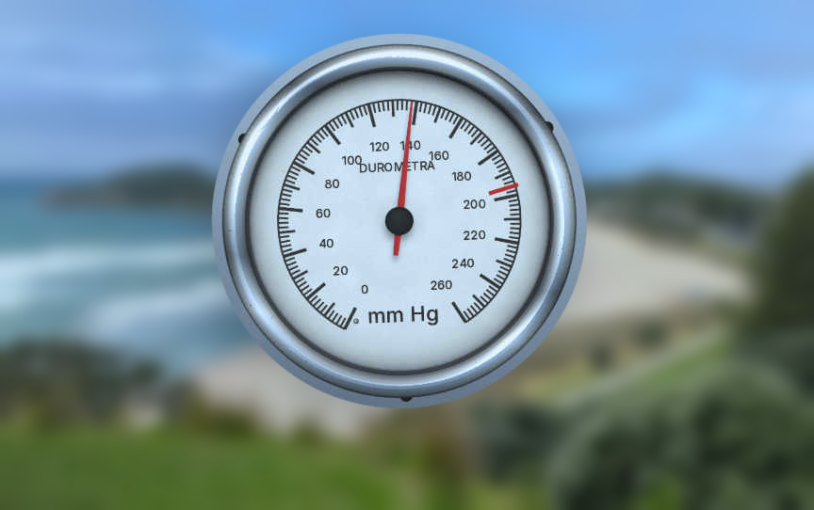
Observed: 138 mmHg
